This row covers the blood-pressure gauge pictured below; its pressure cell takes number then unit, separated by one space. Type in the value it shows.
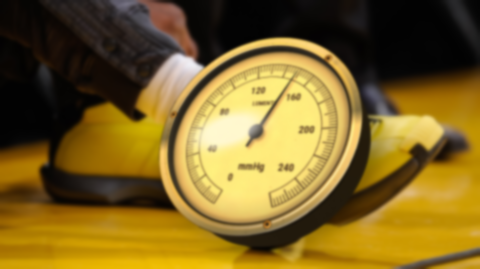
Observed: 150 mmHg
